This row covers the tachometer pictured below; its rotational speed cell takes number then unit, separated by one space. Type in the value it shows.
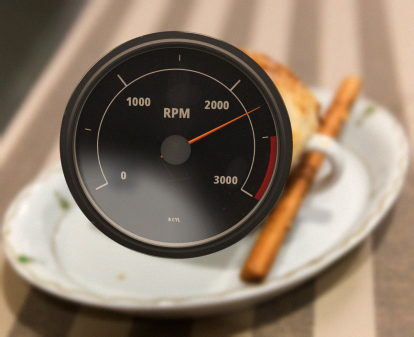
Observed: 2250 rpm
